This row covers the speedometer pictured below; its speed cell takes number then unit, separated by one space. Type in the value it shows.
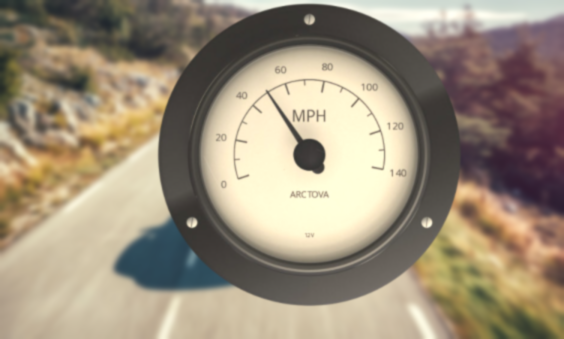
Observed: 50 mph
